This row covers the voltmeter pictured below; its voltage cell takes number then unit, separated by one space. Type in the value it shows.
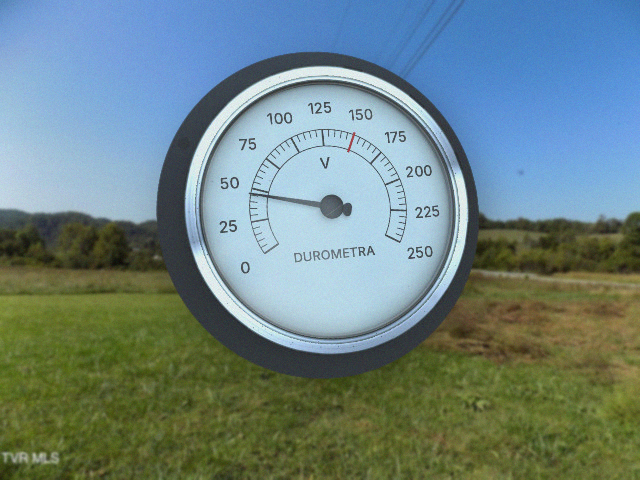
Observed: 45 V
